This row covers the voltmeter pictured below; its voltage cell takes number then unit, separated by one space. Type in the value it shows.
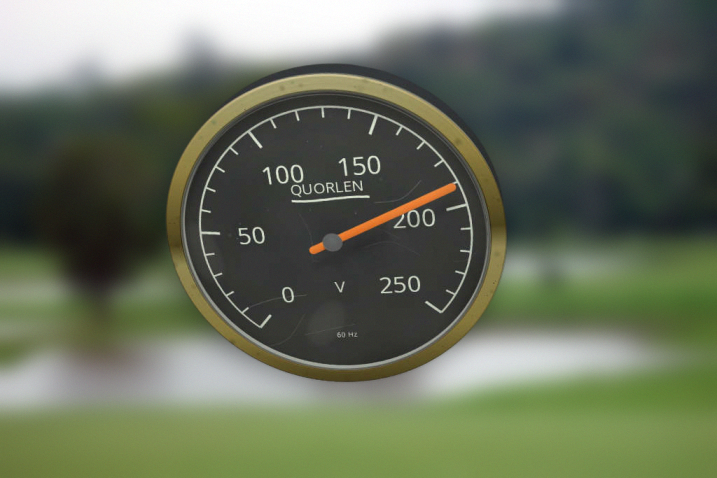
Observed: 190 V
